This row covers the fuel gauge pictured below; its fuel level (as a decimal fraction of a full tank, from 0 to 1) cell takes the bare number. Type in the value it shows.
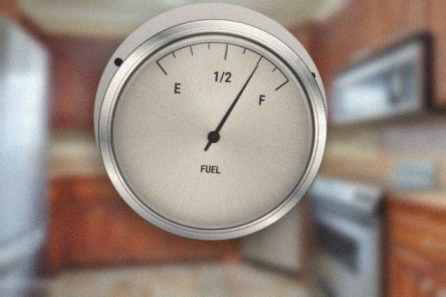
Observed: 0.75
